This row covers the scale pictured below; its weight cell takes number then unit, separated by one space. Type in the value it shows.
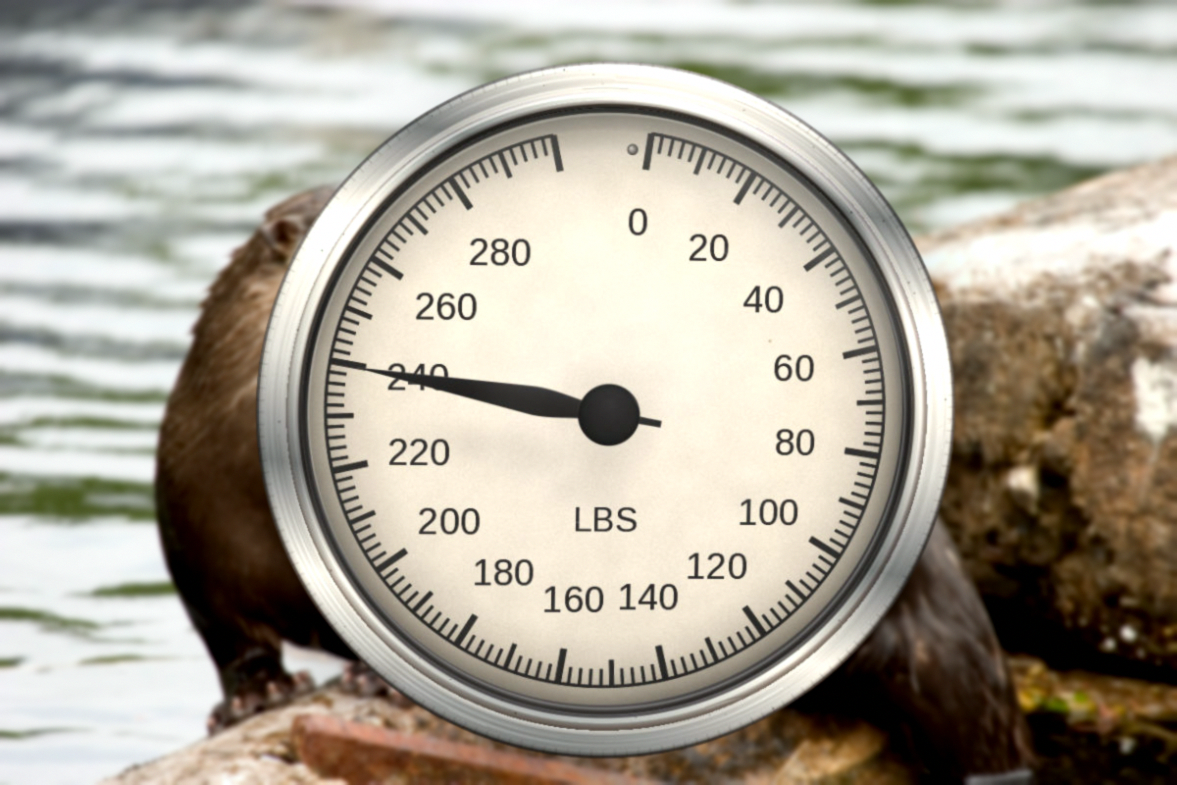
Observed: 240 lb
